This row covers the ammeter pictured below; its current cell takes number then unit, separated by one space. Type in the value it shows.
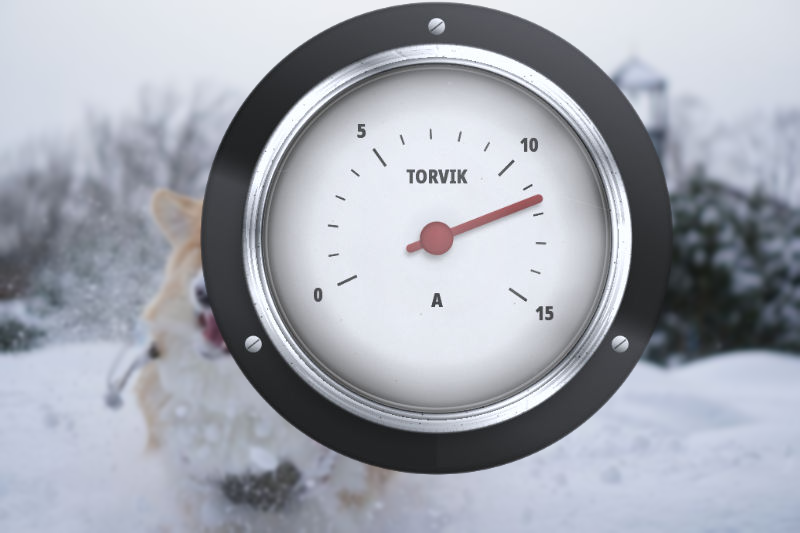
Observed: 11.5 A
